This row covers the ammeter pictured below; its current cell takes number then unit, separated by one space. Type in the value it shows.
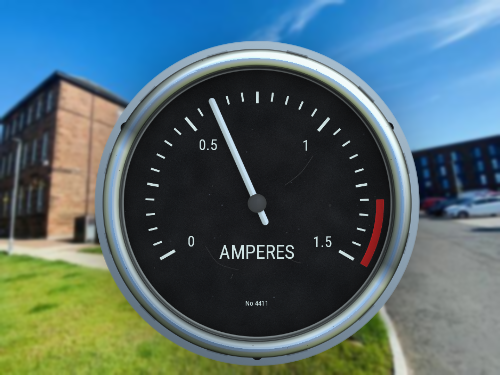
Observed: 0.6 A
